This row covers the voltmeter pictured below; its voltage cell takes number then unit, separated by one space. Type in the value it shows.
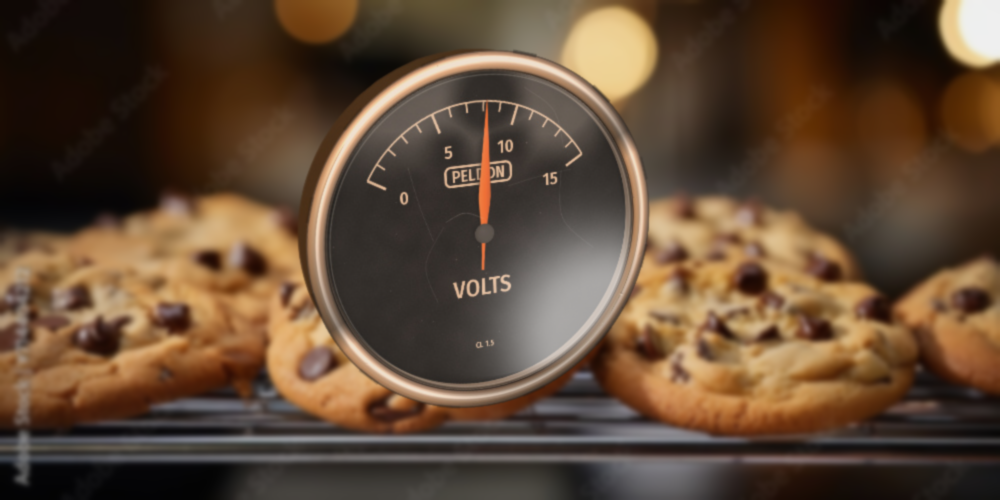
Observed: 8 V
